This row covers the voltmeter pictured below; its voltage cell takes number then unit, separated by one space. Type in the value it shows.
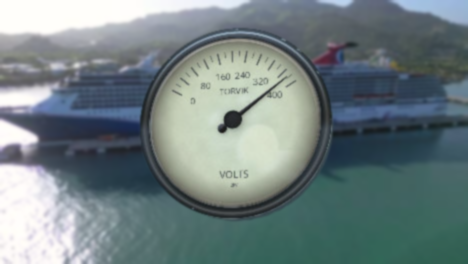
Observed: 380 V
